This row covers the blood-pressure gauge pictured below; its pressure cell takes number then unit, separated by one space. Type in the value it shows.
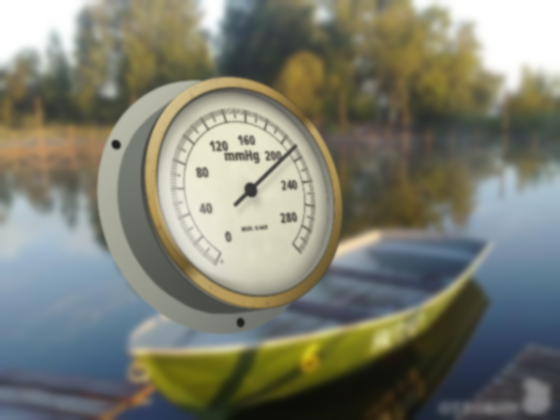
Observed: 210 mmHg
